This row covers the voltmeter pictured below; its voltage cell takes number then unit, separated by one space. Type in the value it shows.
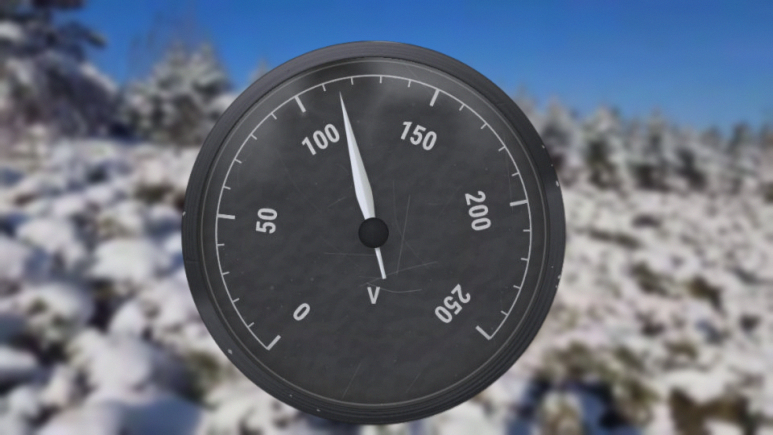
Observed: 115 V
